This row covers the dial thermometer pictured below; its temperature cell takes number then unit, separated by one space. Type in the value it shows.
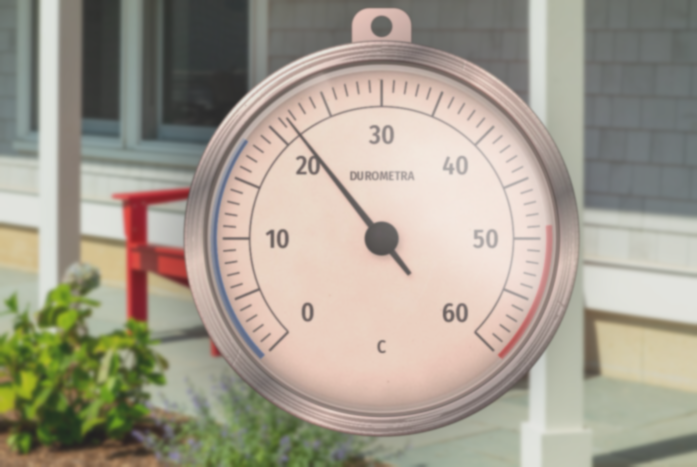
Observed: 21.5 °C
